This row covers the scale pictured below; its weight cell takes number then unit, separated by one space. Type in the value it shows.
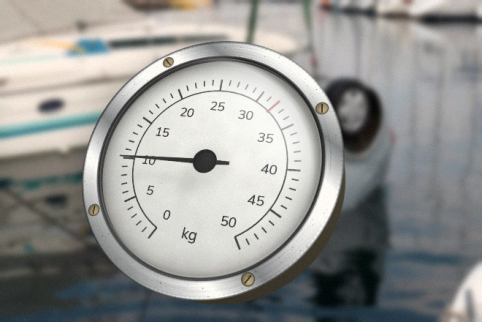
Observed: 10 kg
